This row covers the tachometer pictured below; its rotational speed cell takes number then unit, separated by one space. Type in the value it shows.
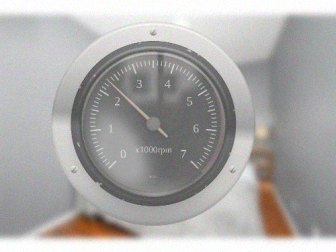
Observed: 2300 rpm
